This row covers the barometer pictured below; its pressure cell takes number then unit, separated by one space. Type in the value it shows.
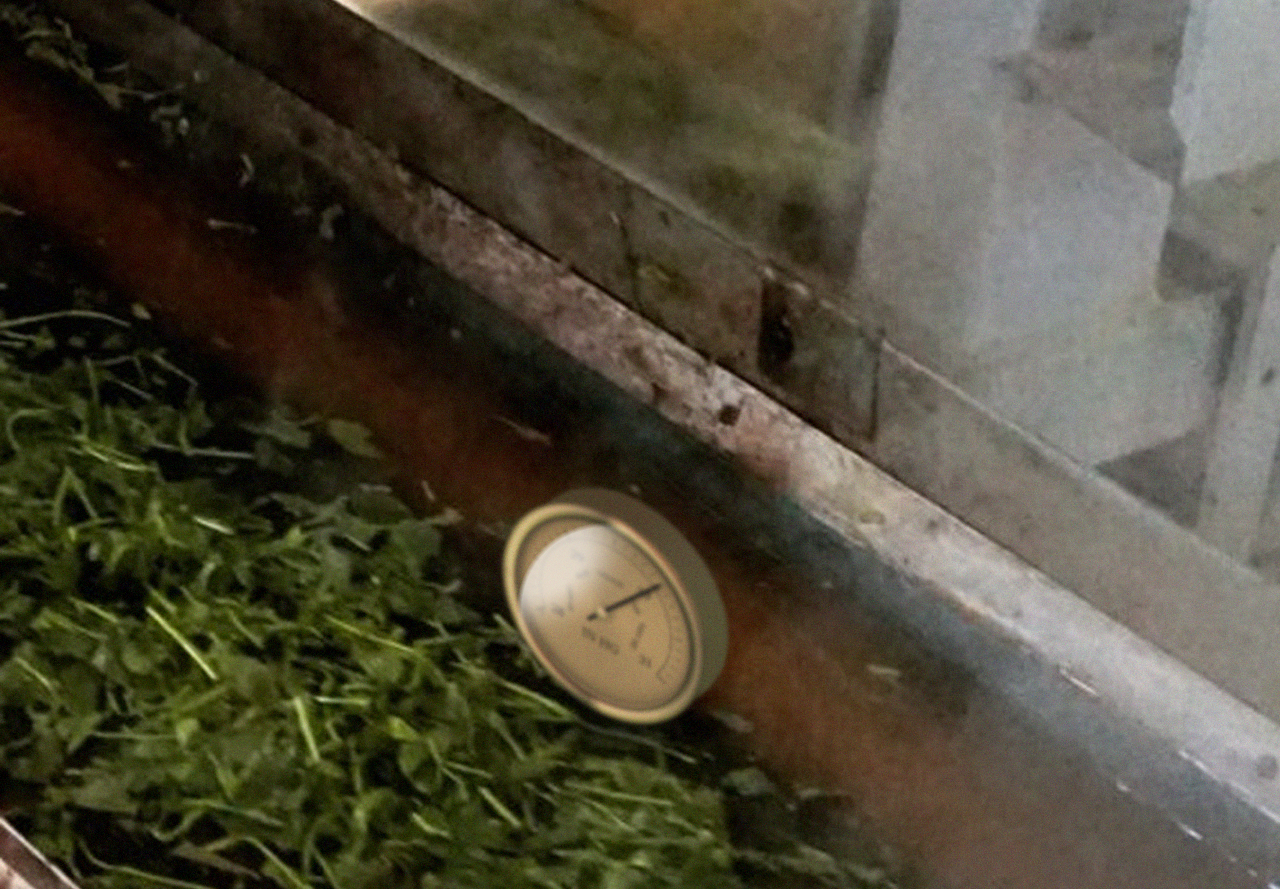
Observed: 30 inHg
